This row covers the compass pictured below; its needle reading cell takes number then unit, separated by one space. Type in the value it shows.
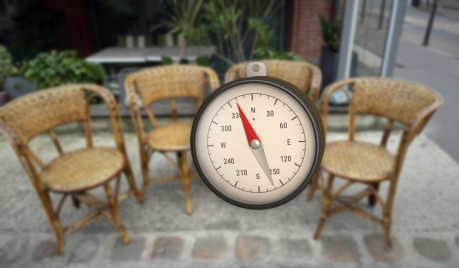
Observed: 340 °
